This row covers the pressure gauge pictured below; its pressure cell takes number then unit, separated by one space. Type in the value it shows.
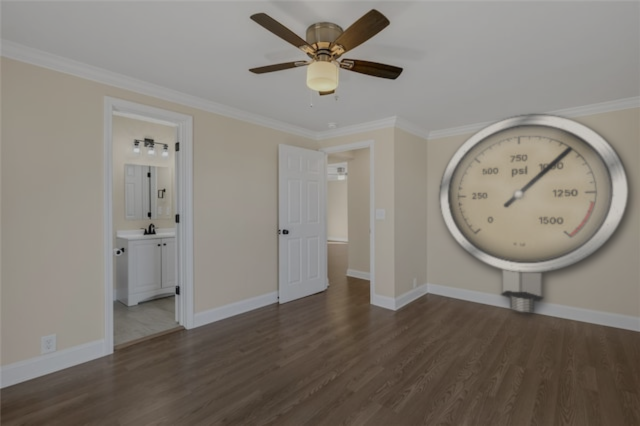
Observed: 1000 psi
